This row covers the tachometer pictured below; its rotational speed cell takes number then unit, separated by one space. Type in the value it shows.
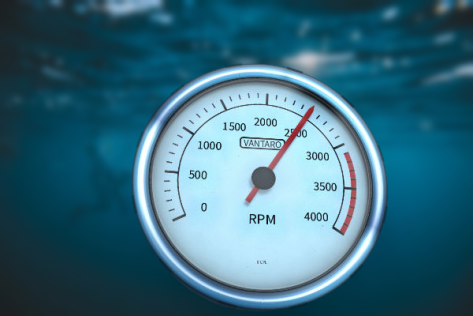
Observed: 2500 rpm
